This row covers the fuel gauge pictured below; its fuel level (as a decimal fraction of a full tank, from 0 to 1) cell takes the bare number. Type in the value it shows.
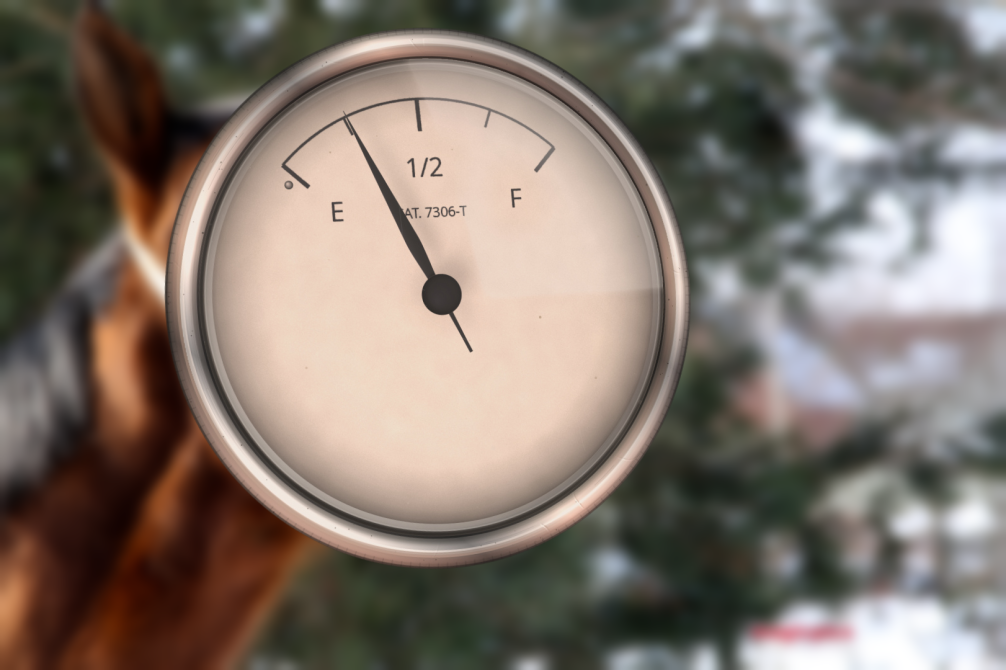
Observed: 0.25
